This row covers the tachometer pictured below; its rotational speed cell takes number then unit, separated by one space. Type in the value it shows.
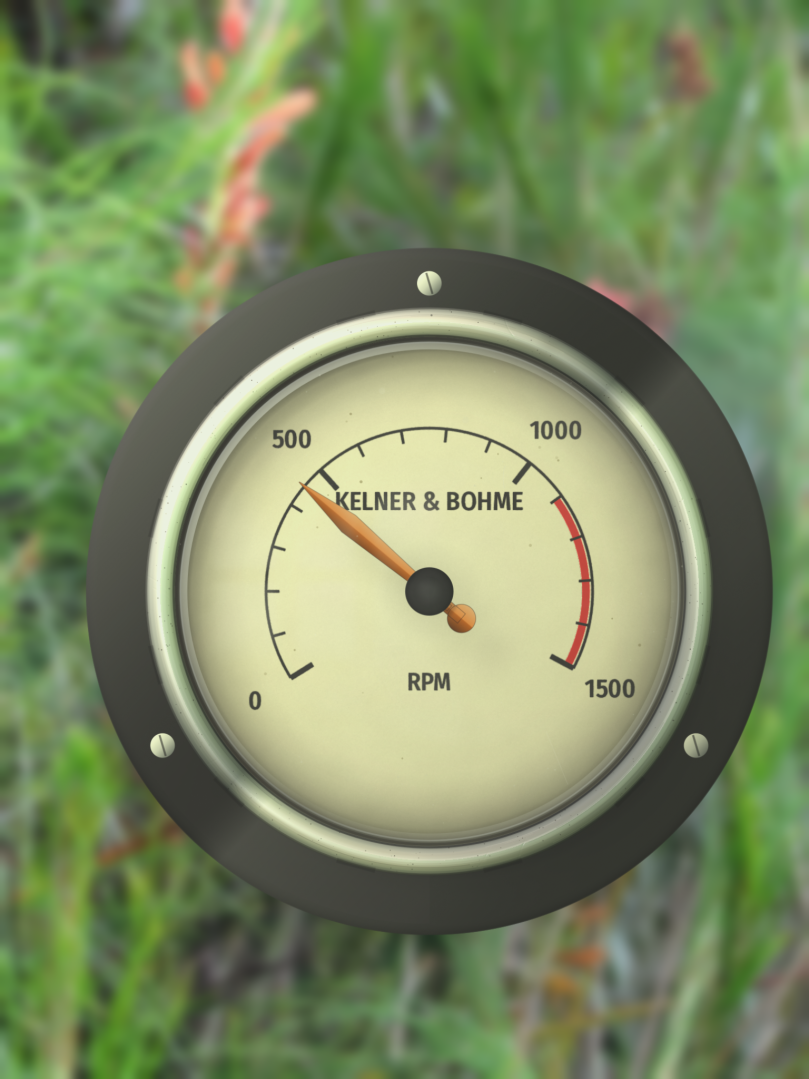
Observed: 450 rpm
